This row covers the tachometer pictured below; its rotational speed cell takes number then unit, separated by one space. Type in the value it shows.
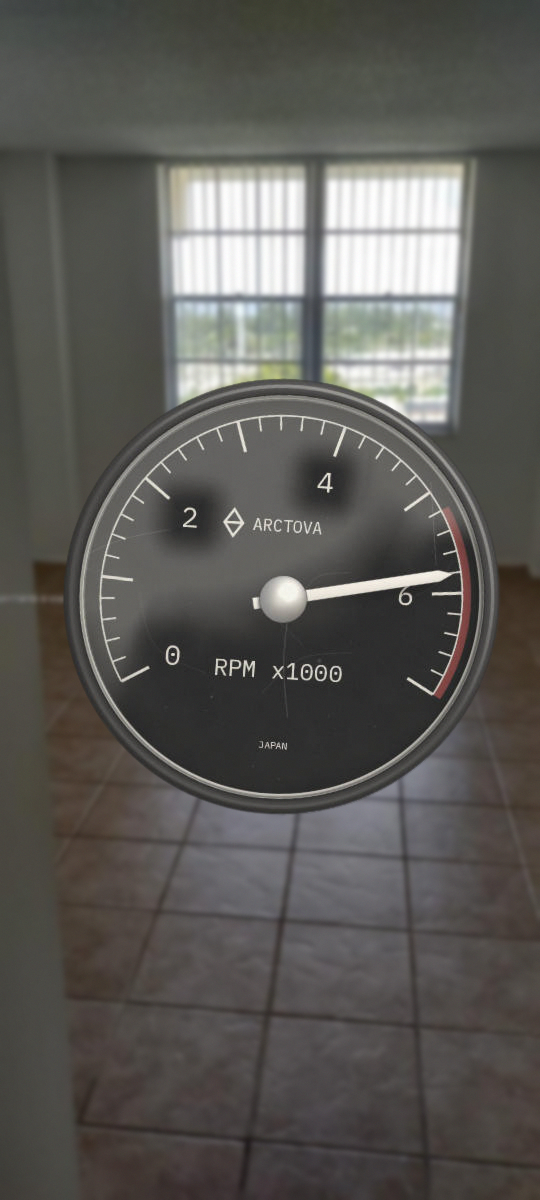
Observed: 5800 rpm
